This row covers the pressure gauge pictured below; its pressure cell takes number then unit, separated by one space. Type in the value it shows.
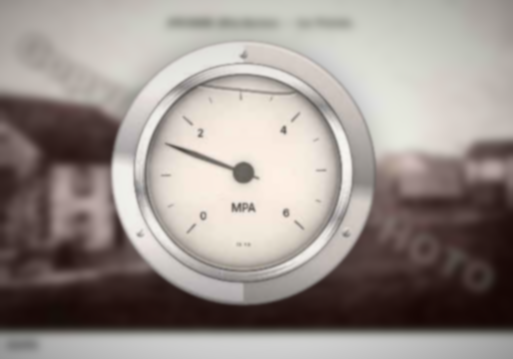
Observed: 1.5 MPa
